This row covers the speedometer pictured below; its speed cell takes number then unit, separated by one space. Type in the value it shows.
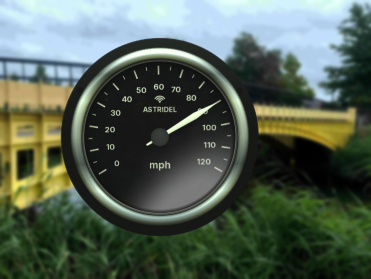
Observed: 90 mph
